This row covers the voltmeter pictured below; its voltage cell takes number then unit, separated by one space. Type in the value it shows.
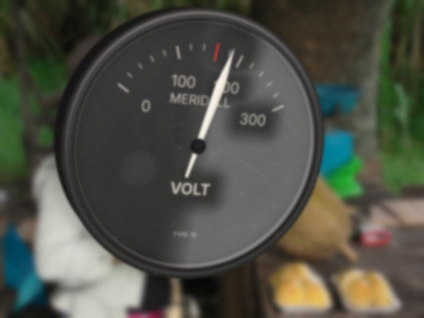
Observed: 180 V
